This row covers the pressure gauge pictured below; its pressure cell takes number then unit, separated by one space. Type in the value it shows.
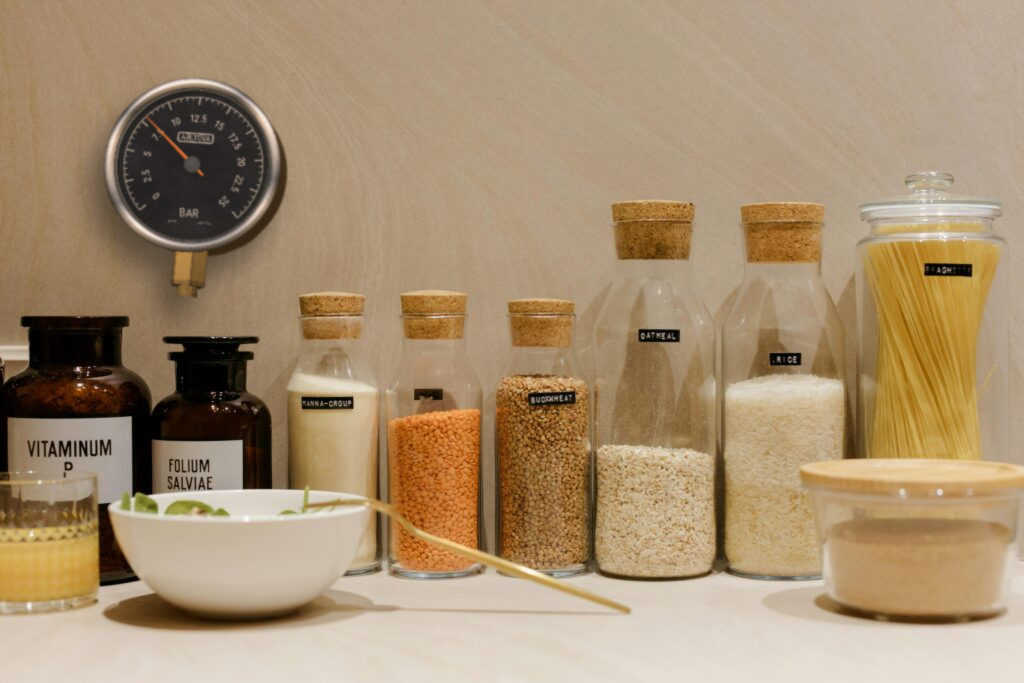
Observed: 8 bar
